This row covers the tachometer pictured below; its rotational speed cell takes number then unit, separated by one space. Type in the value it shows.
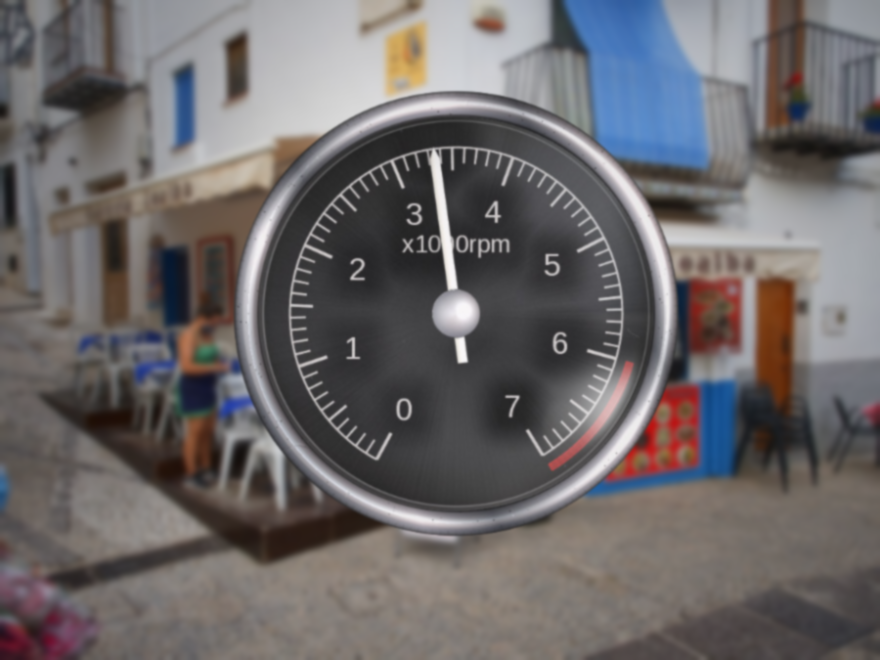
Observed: 3350 rpm
